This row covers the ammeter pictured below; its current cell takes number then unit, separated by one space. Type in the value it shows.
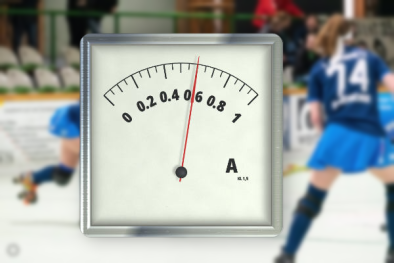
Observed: 0.6 A
